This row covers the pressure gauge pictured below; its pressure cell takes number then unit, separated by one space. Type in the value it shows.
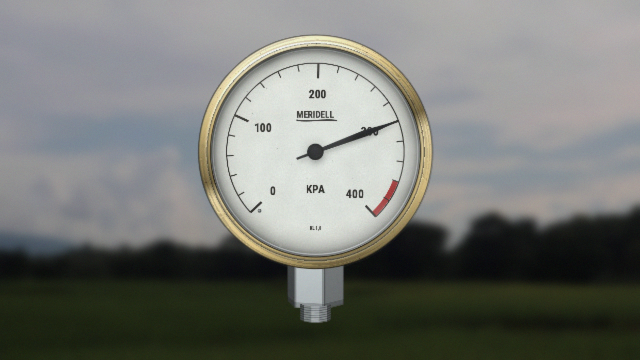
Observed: 300 kPa
